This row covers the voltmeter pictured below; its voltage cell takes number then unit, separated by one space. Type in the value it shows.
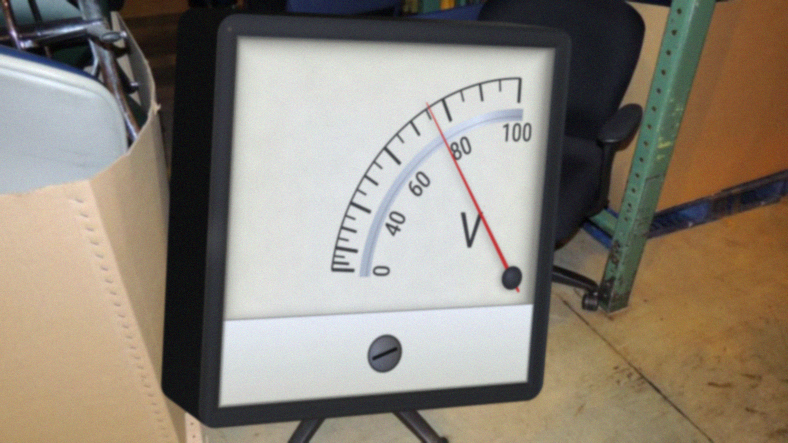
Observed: 75 V
